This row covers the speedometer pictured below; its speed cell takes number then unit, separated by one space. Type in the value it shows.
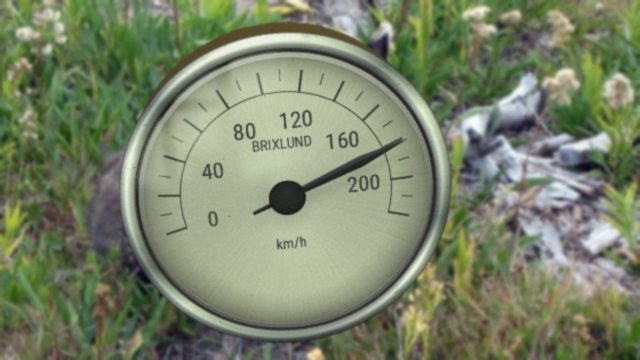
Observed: 180 km/h
